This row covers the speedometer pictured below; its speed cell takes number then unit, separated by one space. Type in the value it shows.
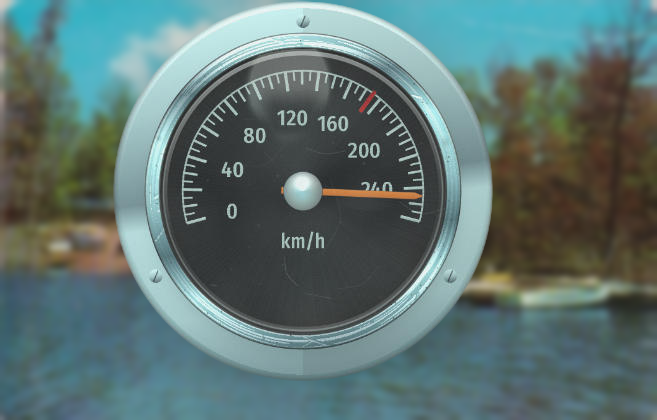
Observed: 245 km/h
